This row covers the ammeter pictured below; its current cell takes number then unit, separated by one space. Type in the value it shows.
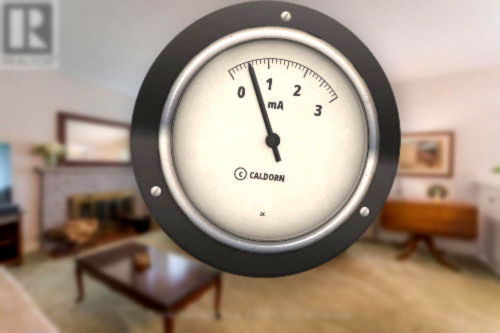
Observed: 0.5 mA
